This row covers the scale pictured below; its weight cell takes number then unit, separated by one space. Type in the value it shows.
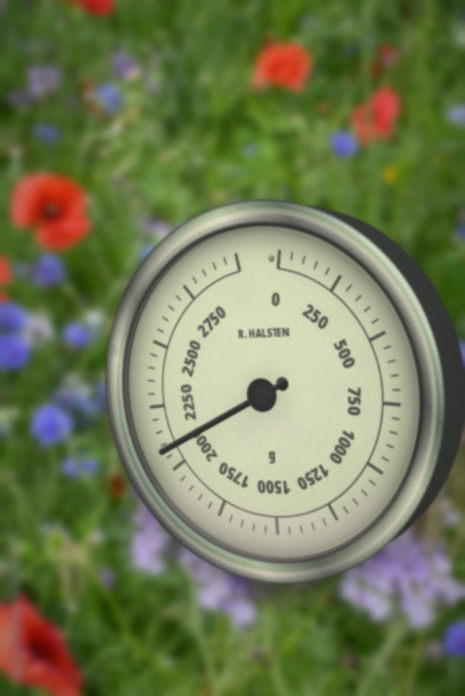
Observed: 2075 g
